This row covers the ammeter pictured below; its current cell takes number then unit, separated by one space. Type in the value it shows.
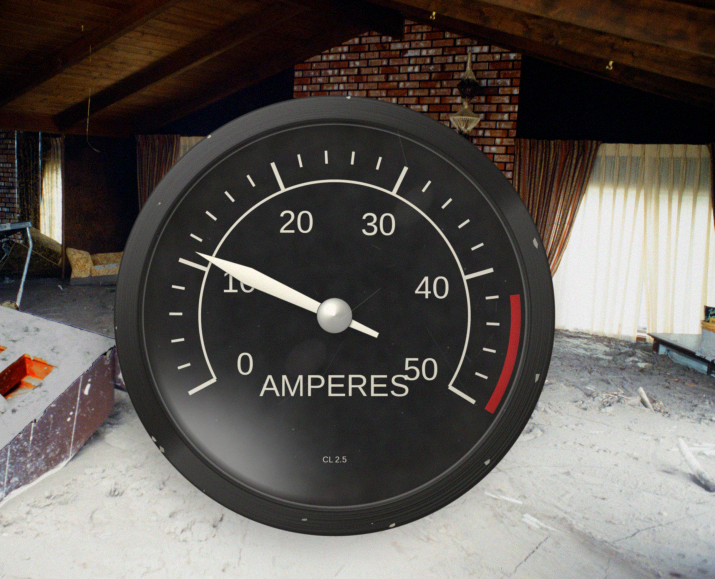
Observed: 11 A
